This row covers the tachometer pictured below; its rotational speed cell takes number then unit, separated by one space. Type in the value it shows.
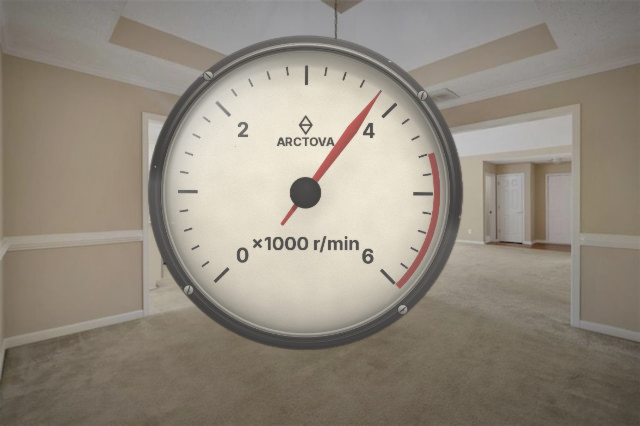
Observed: 3800 rpm
